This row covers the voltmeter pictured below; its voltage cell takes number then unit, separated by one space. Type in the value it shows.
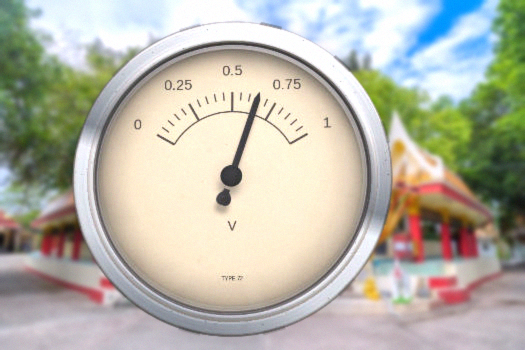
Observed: 0.65 V
